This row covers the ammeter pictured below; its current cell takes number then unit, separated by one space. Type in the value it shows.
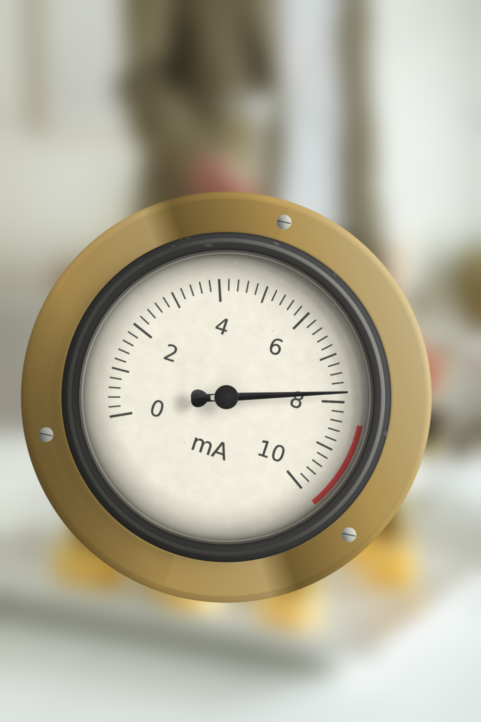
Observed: 7.8 mA
